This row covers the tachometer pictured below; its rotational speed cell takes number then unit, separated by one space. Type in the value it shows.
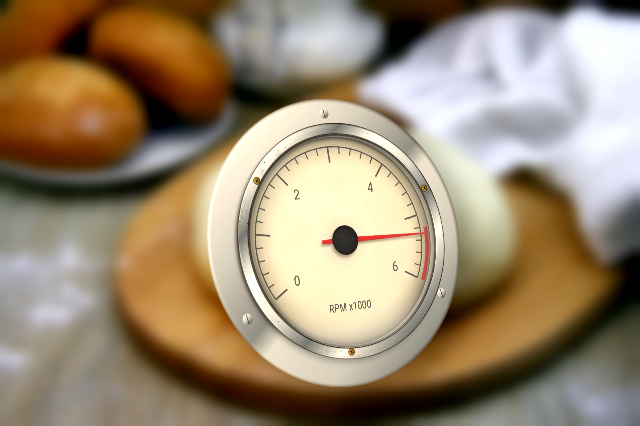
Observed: 5300 rpm
